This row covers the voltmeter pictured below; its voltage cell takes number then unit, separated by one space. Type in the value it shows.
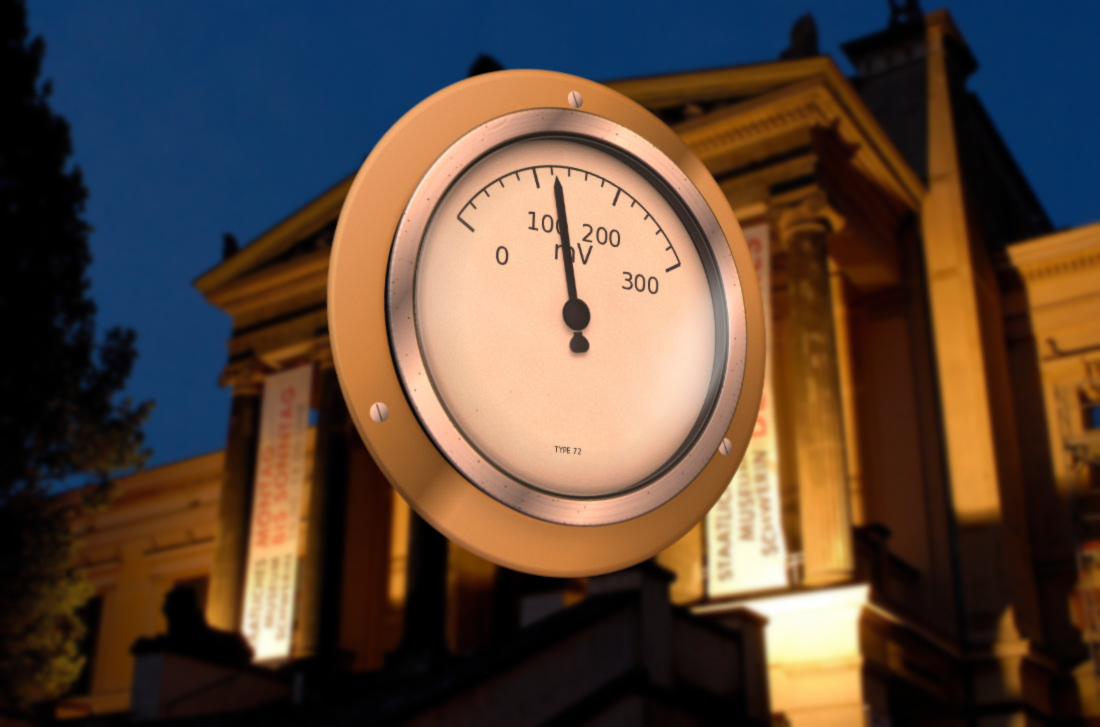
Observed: 120 mV
